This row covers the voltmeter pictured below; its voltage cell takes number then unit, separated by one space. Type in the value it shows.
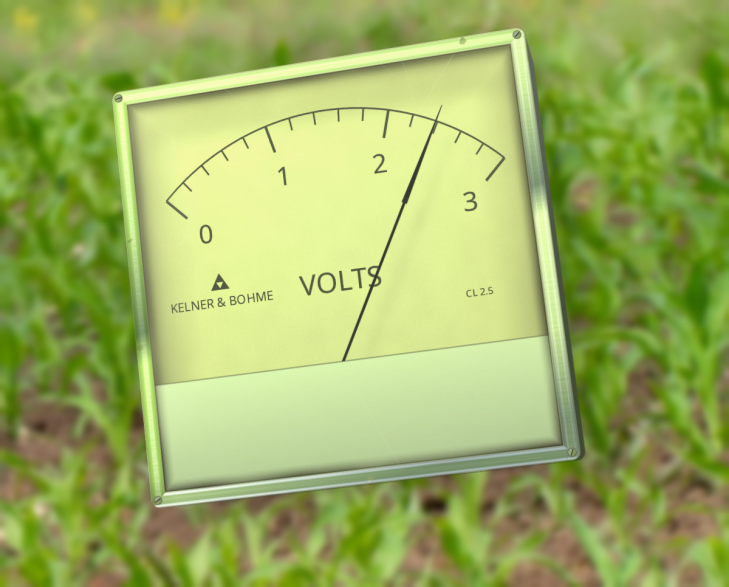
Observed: 2.4 V
